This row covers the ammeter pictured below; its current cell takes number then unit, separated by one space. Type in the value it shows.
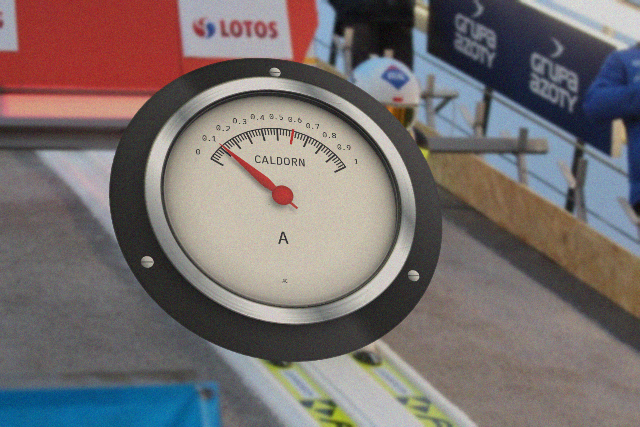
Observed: 0.1 A
